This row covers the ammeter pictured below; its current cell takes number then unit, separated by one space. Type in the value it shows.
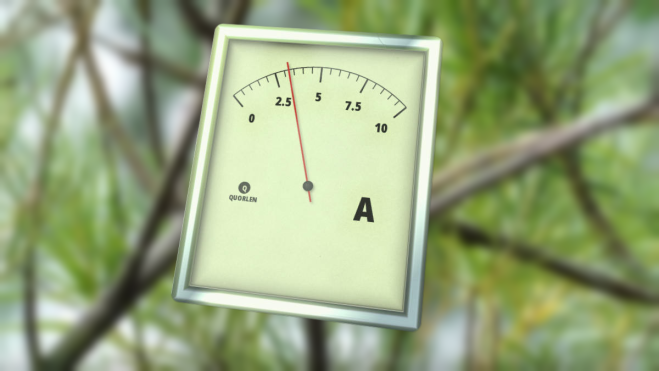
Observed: 3.25 A
